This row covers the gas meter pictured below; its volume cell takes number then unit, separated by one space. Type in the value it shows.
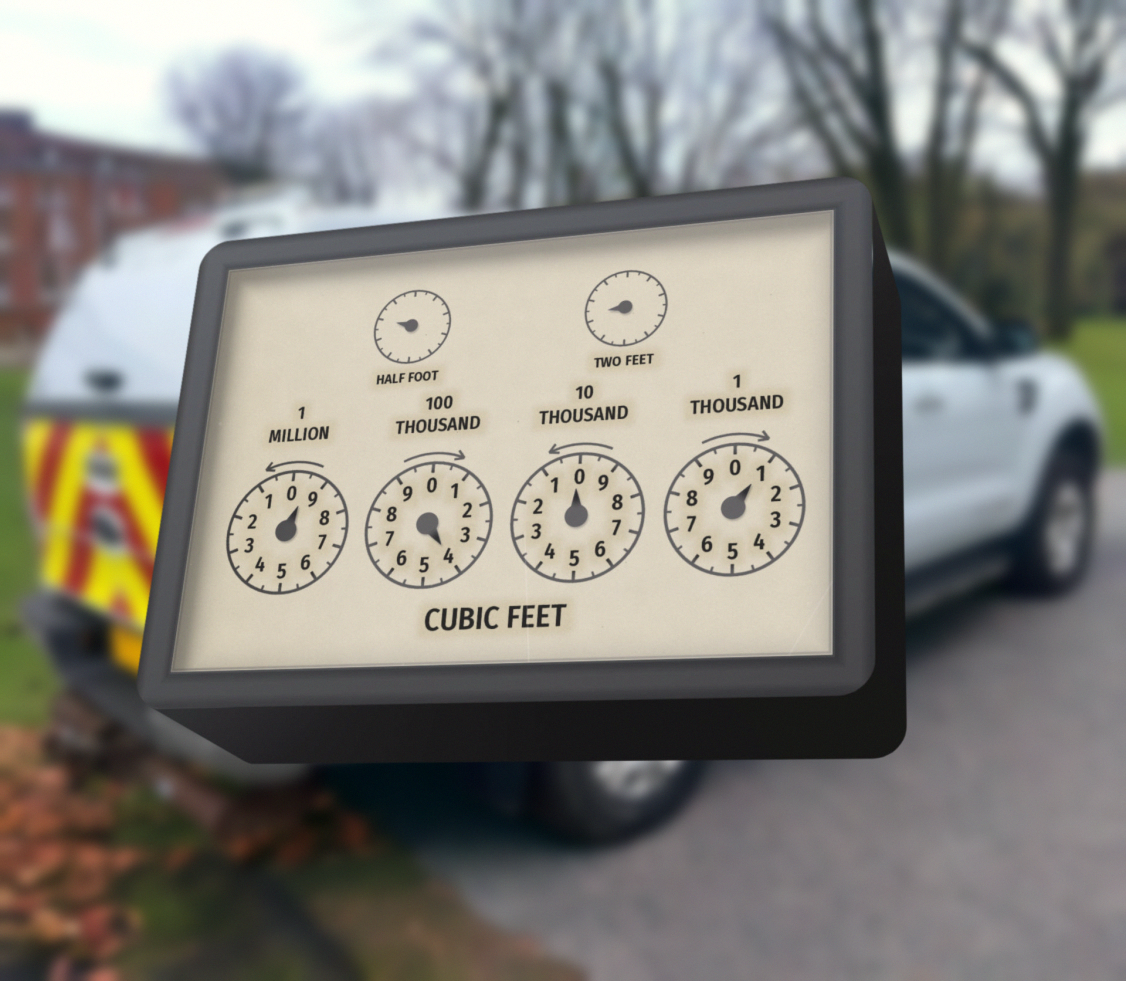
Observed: 940100 ft³
